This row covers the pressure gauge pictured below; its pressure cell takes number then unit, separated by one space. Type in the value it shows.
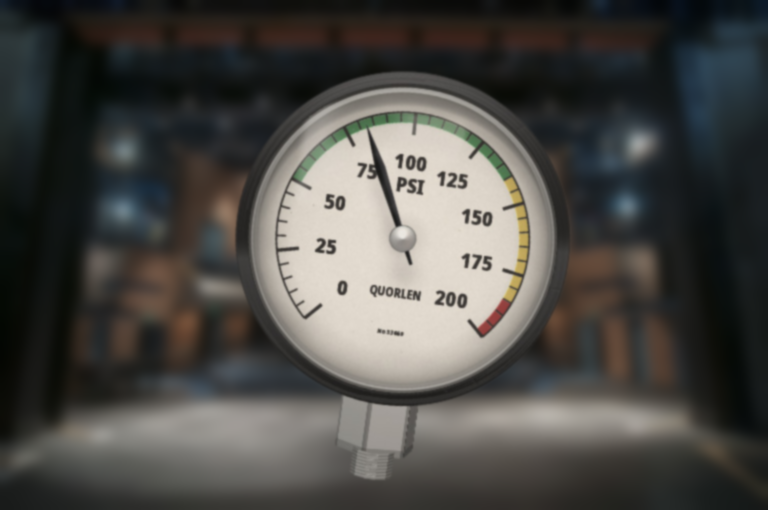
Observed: 82.5 psi
